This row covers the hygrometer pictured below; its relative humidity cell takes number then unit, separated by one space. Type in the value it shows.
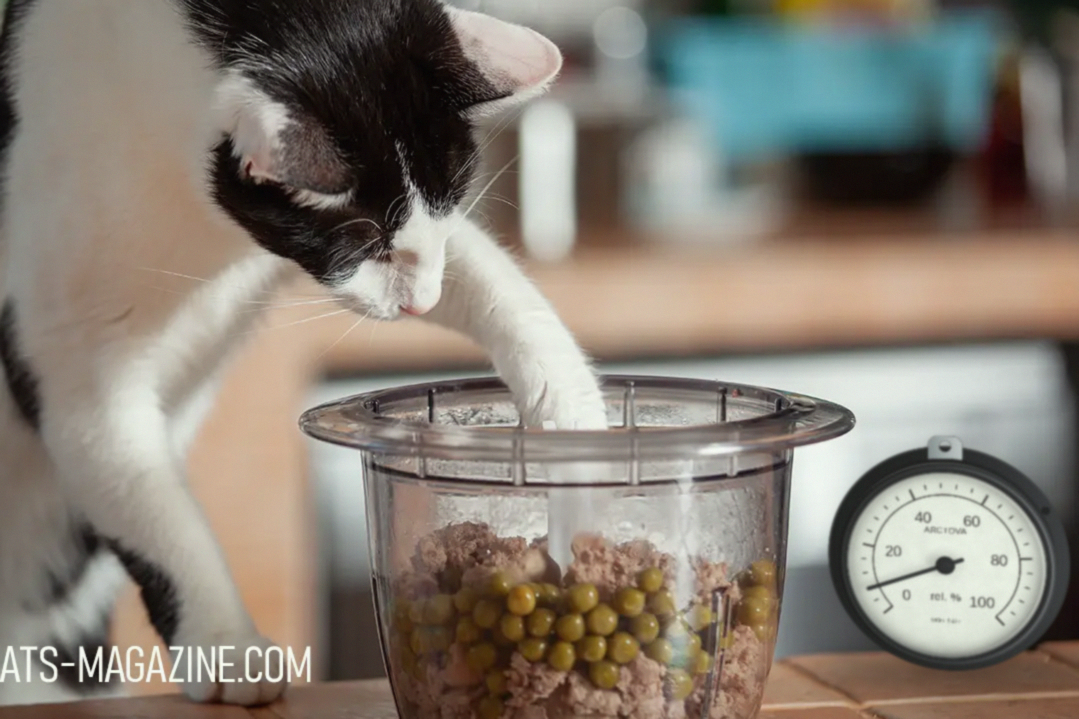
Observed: 8 %
